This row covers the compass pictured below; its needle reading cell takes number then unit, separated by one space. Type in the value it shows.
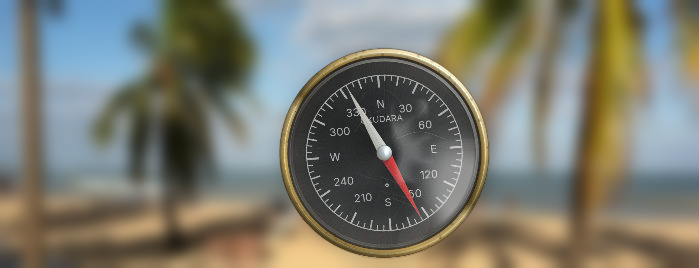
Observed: 155 °
